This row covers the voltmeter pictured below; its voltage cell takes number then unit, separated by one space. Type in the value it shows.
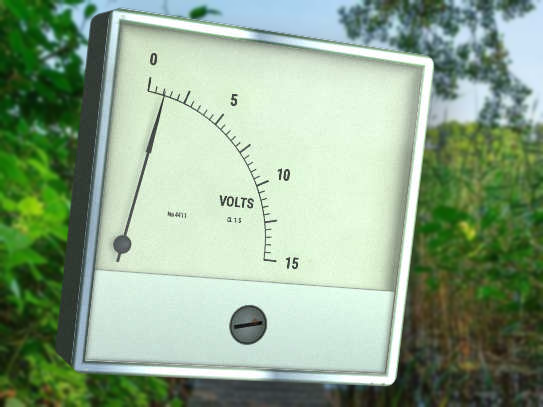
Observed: 1 V
